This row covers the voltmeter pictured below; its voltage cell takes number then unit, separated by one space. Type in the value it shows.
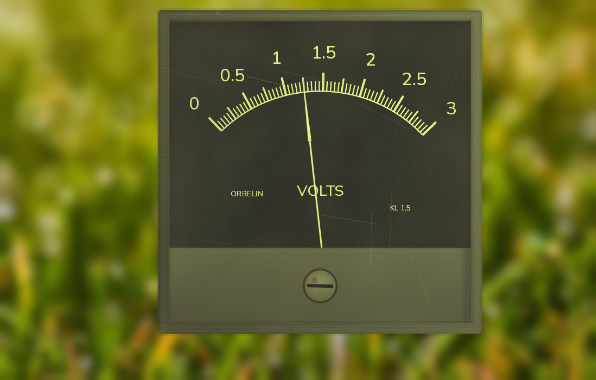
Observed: 1.25 V
